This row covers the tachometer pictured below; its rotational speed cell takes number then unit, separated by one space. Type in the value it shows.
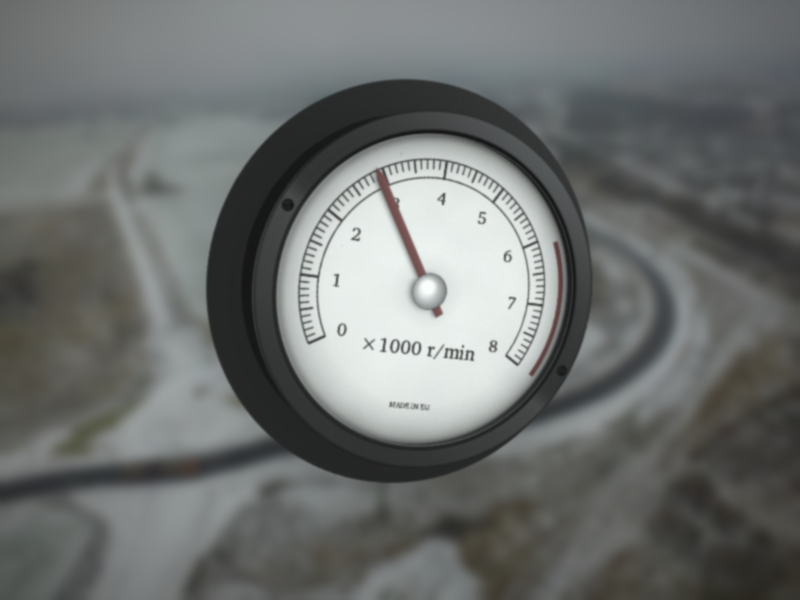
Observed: 2900 rpm
